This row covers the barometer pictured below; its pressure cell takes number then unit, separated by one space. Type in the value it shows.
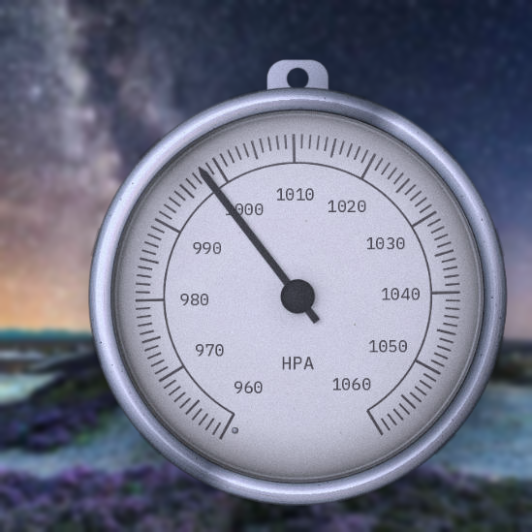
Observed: 998 hPa
